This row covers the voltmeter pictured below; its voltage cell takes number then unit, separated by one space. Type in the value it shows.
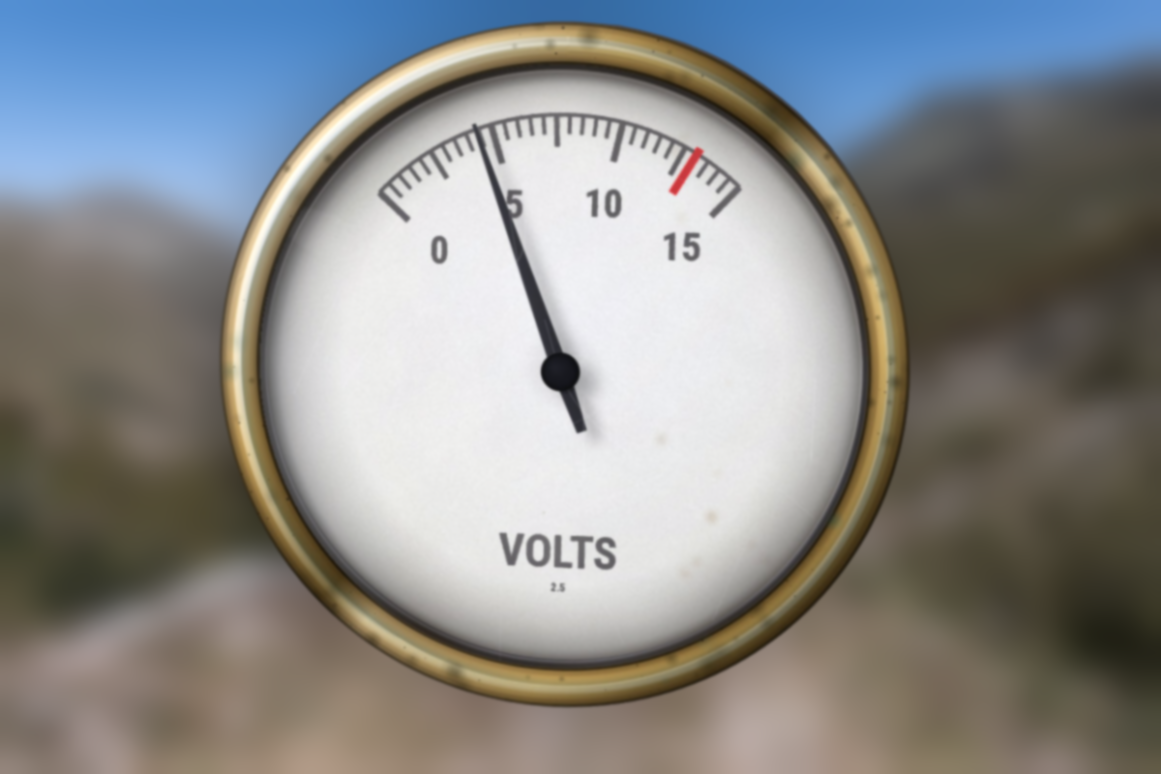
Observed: 4.5 V
